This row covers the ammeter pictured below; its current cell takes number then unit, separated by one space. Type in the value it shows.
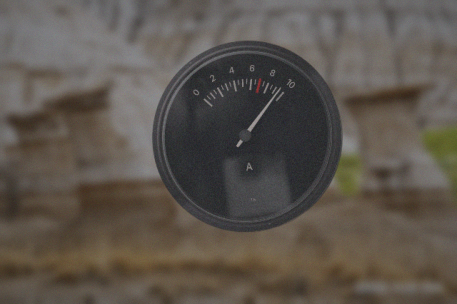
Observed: 9.5 A
